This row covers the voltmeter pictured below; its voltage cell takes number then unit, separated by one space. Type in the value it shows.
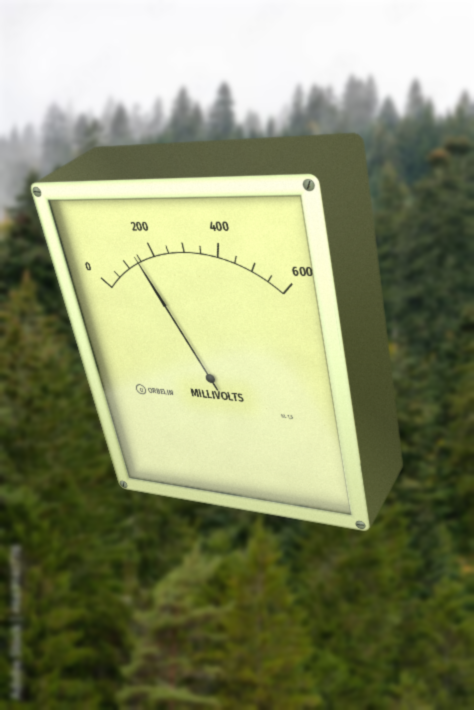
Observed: 150 mV
